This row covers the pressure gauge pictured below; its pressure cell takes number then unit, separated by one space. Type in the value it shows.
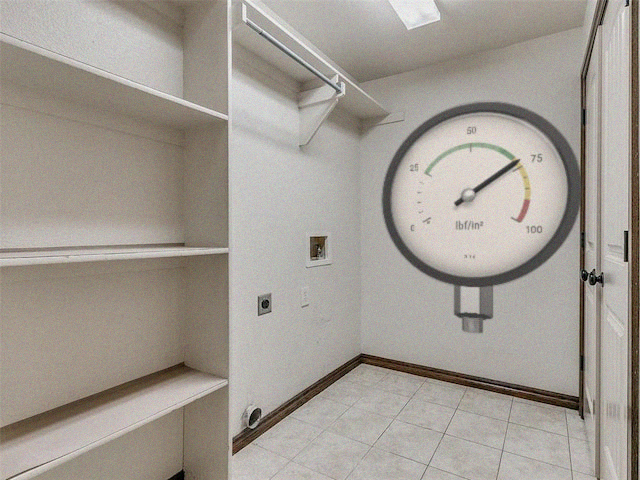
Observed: 72.5 psi
